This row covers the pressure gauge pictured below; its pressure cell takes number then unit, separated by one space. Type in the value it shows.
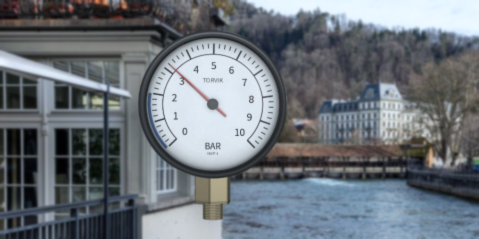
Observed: 3.2 bar
